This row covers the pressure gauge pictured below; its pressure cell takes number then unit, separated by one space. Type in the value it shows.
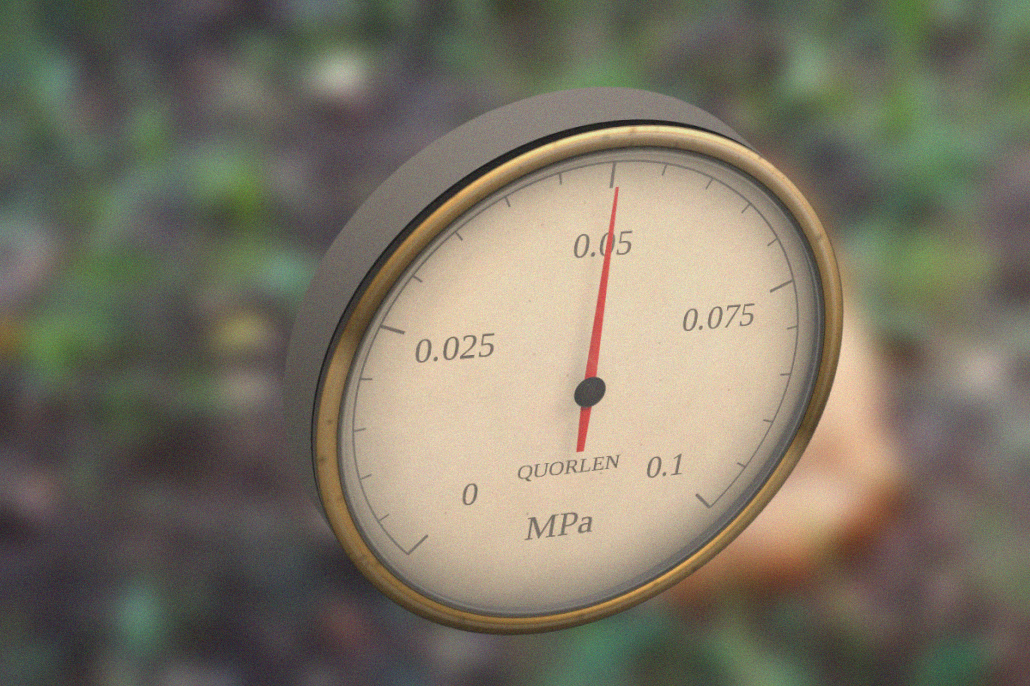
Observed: 0.05 MPa
